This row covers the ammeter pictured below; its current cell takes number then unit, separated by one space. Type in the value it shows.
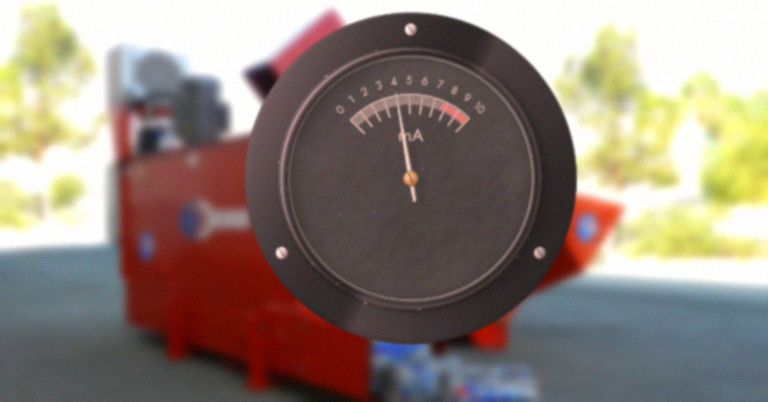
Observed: 4 mA
